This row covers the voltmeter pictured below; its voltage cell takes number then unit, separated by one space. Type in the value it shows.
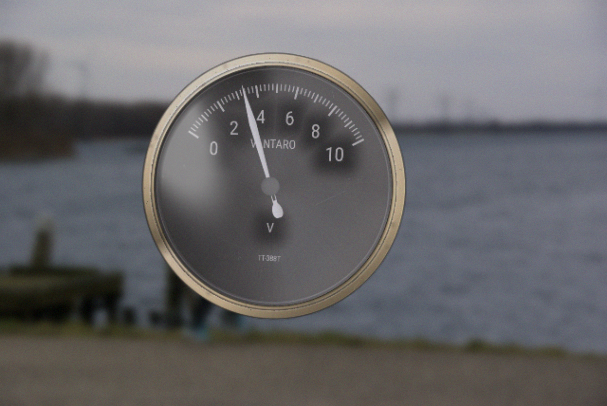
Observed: 3.4 V
